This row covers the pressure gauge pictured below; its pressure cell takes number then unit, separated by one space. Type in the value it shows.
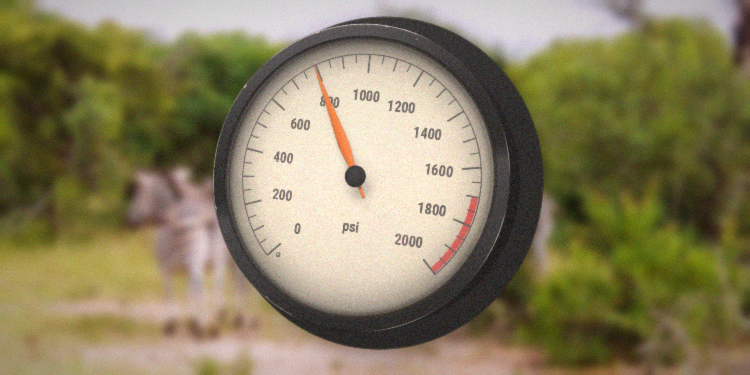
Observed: 800 psi
